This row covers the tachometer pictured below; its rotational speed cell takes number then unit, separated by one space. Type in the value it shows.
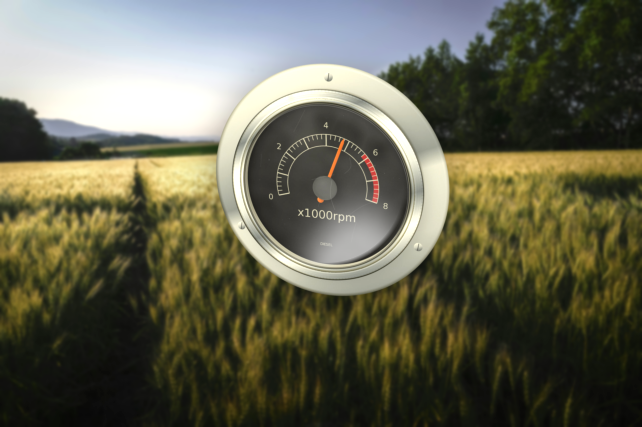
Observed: 4800 rpm
